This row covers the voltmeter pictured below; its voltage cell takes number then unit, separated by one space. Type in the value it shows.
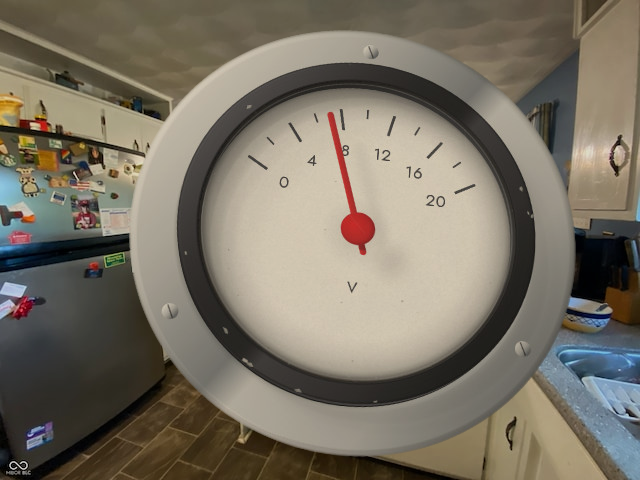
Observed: 7 V
